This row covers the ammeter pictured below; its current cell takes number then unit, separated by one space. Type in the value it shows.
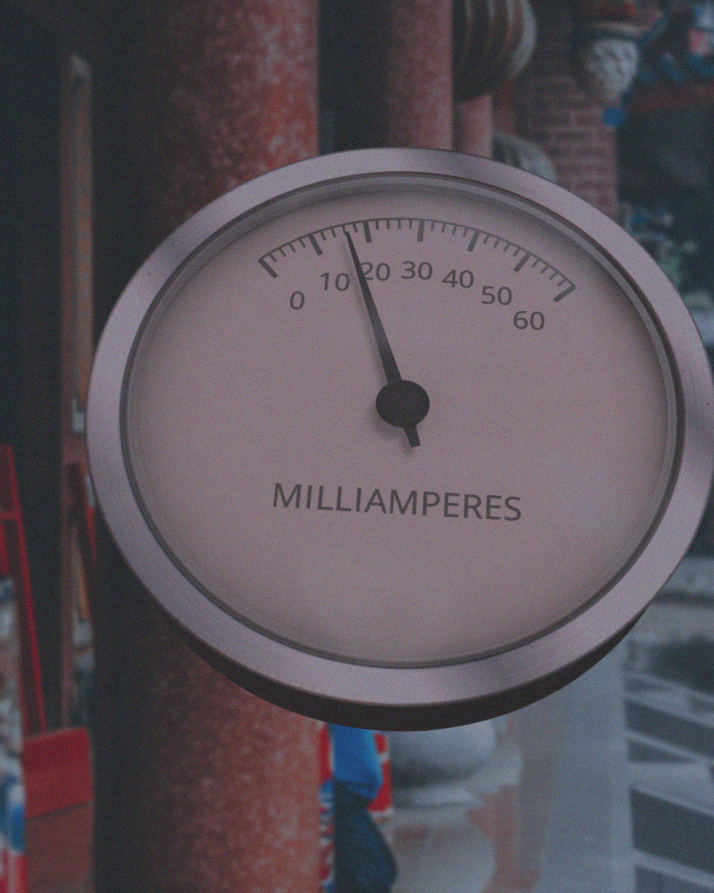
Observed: 16 mA
